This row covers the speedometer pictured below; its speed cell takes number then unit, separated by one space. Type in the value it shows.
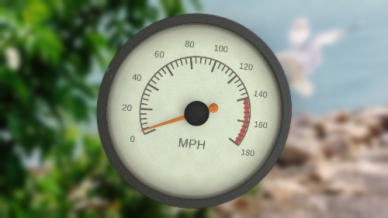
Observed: 4 mph
